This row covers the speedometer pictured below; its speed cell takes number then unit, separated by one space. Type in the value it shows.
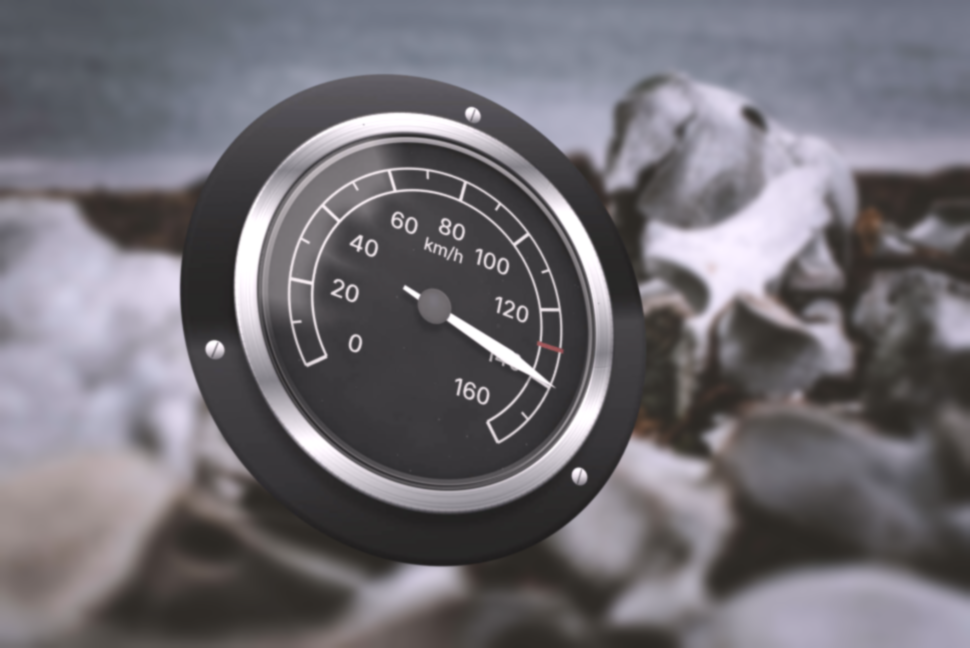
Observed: 140 km/h
